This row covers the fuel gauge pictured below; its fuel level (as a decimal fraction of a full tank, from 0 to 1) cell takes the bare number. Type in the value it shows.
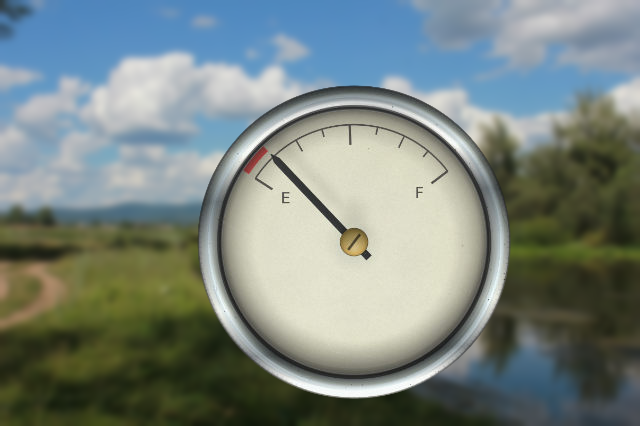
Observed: 0.125
